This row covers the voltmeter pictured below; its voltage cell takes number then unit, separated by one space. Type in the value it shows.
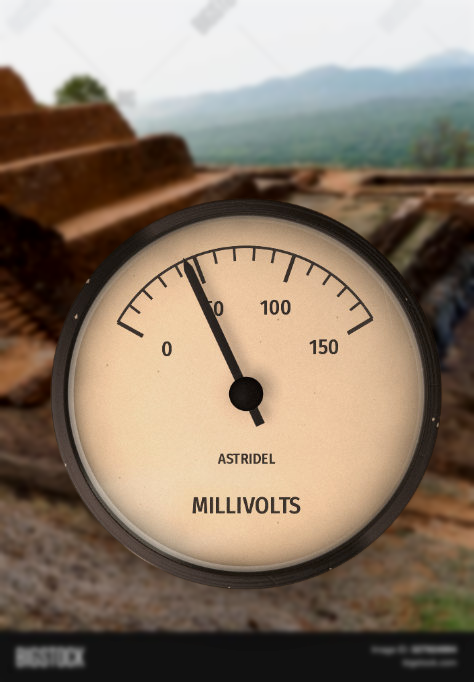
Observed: 45 mV
